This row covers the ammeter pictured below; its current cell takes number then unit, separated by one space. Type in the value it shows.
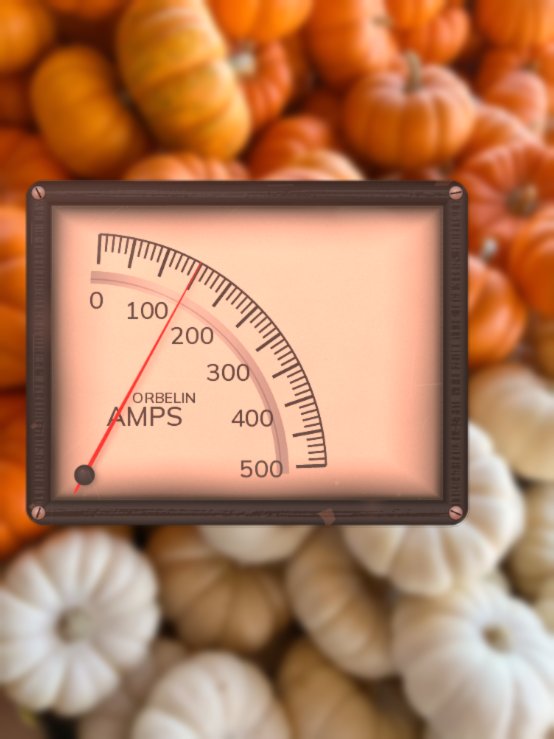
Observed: 150 A
